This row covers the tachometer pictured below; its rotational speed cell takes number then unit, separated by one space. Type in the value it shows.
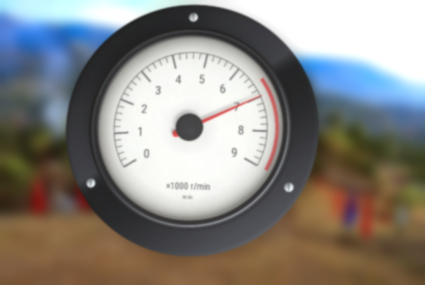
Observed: 7000 rpm
